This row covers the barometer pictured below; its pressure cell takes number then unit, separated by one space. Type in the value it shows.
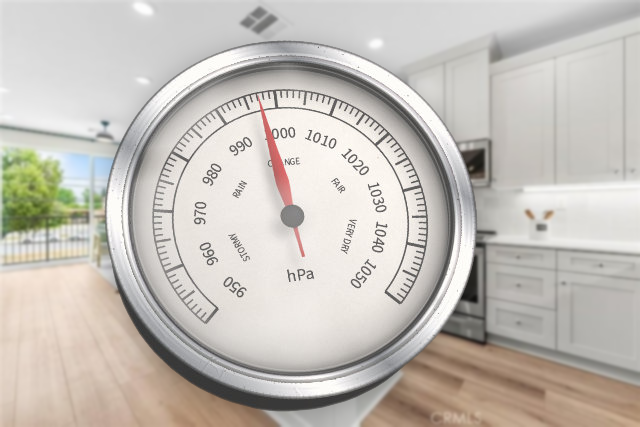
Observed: 997 hPa
